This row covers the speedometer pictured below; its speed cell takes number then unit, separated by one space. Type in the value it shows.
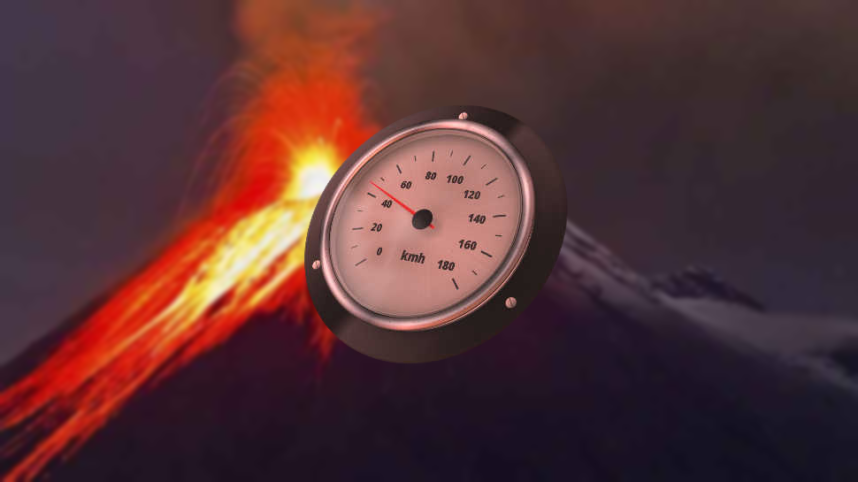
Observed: 45 km/h
